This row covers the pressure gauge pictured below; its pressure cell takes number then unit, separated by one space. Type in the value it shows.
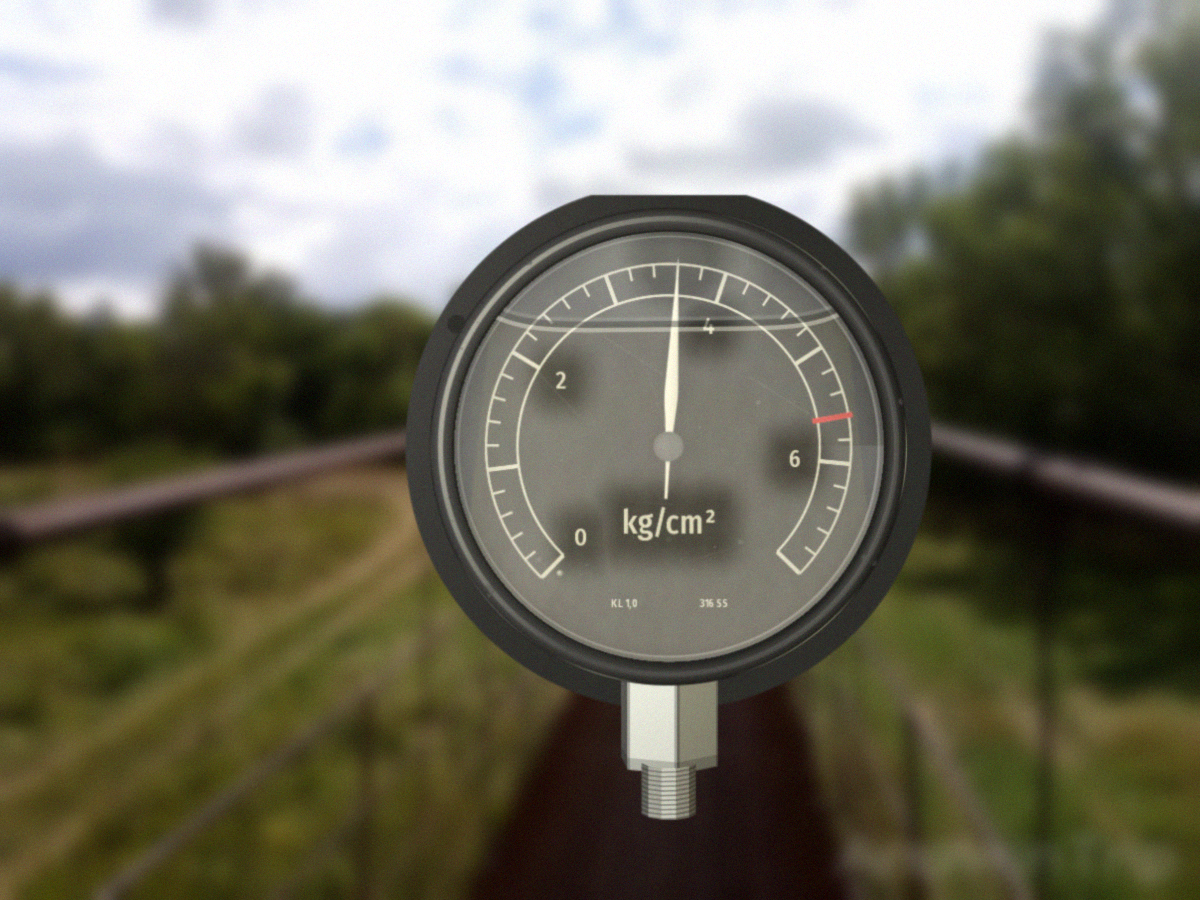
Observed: 3.6 kg/cm²
